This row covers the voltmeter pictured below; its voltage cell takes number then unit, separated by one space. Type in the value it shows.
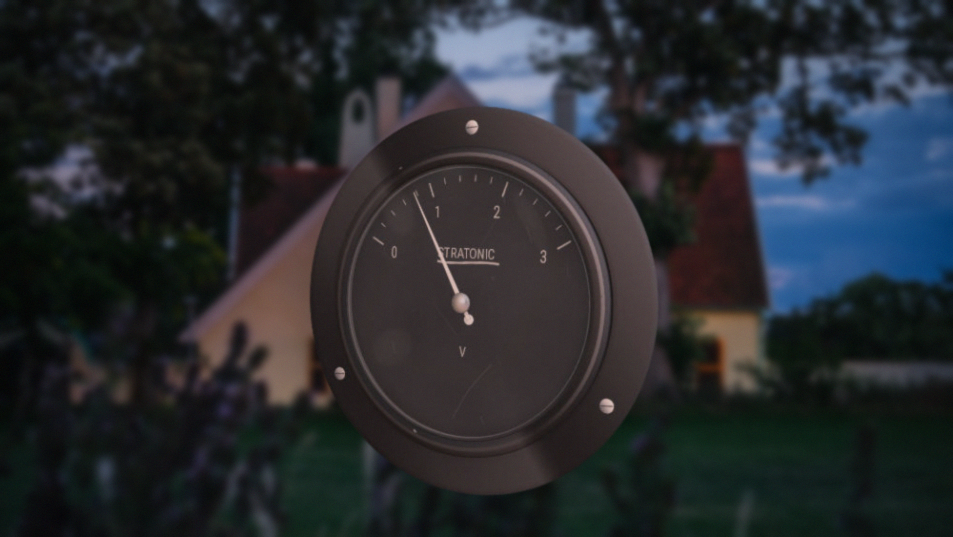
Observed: 0.8 V
